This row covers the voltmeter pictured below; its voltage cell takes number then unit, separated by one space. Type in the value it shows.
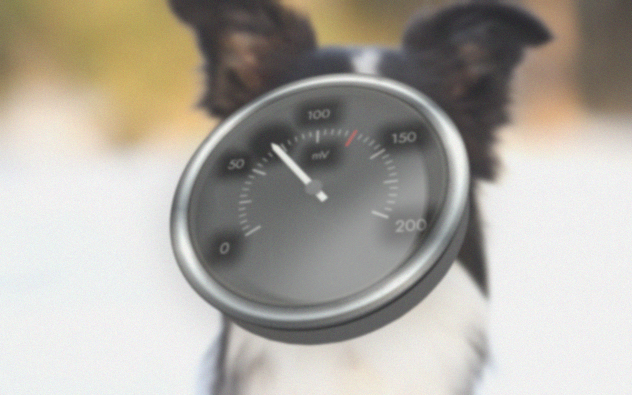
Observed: 70 mV
